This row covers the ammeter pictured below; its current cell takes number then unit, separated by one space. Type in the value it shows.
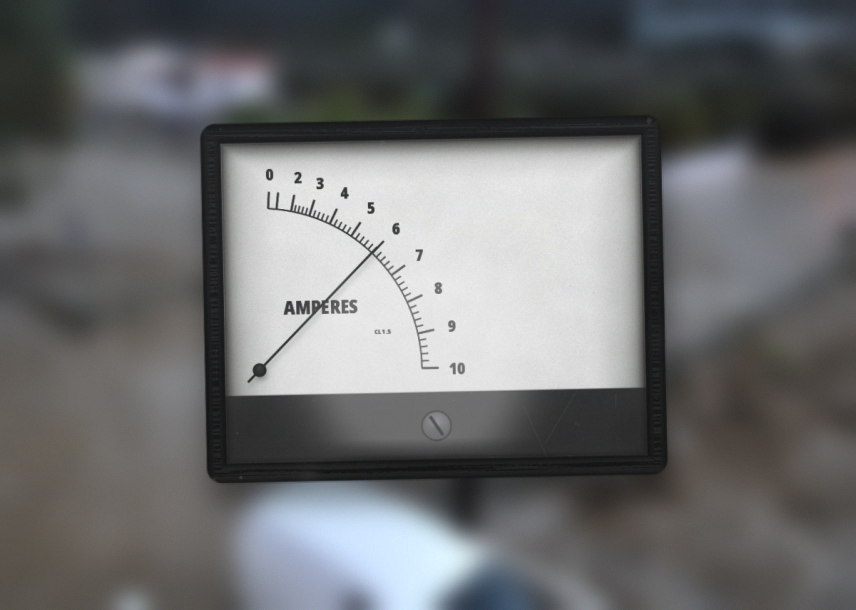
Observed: 6 A
